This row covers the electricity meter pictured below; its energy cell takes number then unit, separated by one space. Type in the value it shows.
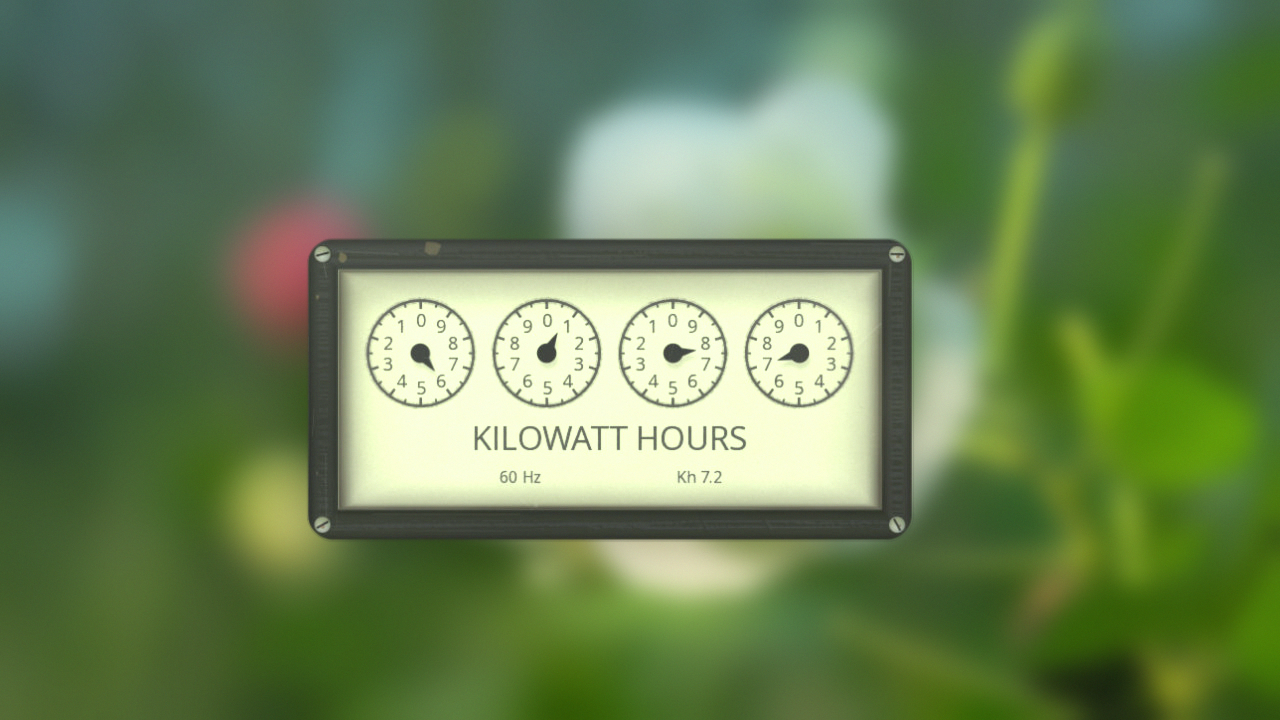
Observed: 6077 kWh
